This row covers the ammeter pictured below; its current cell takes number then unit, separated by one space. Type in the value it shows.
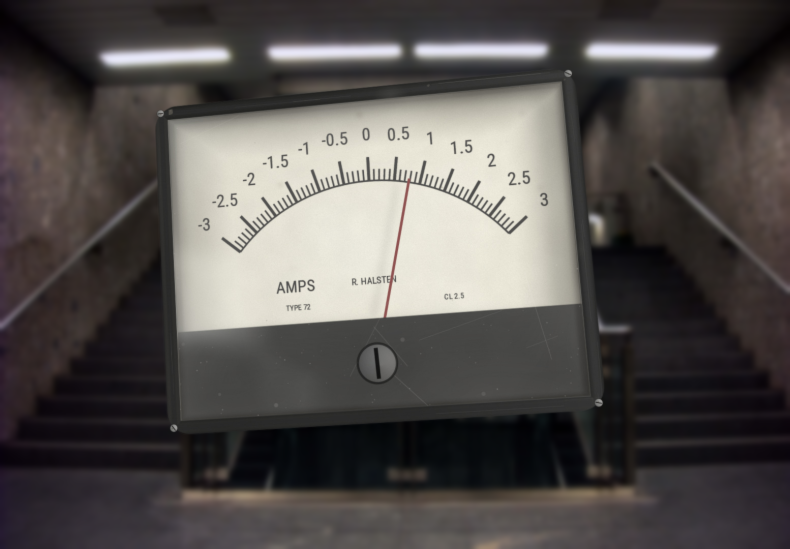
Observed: 0.8 A
